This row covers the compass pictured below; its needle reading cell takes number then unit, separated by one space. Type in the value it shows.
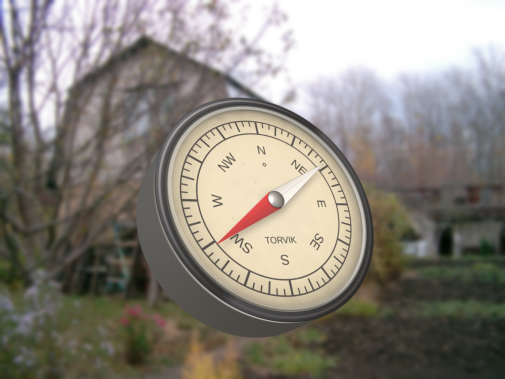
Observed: 237.5 °
